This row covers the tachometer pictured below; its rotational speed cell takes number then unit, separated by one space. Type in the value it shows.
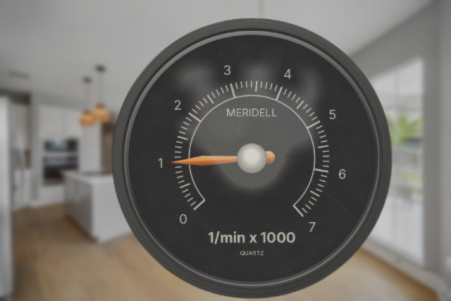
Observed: 1000 rpm
